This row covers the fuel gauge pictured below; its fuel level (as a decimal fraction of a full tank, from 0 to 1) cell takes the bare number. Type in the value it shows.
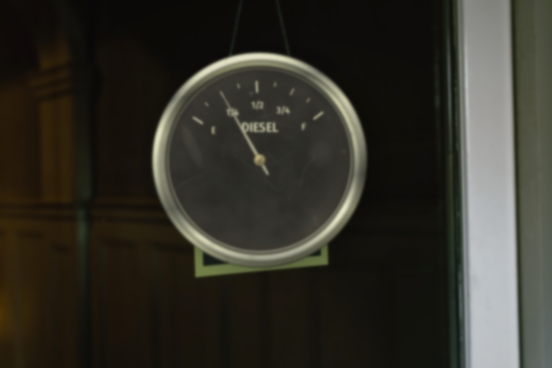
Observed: 0.25
